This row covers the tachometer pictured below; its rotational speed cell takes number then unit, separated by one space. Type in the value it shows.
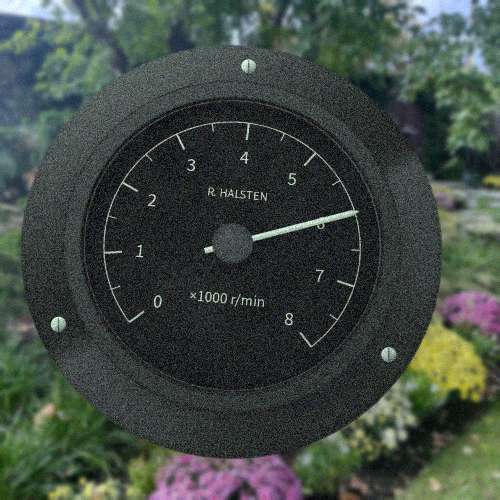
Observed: 6000 rpm
